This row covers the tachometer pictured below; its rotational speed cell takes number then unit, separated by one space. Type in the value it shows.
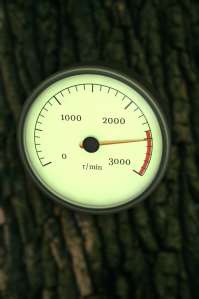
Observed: 2500 rpm
